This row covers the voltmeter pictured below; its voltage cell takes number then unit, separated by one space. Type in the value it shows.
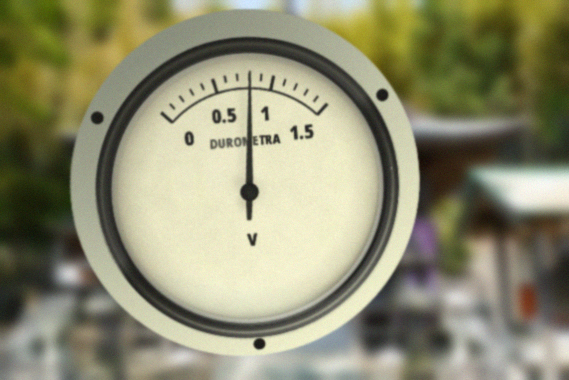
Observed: 0.8 V
